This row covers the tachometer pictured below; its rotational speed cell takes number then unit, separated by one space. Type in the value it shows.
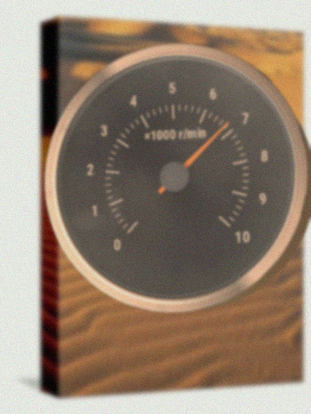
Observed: 6800 rpm
